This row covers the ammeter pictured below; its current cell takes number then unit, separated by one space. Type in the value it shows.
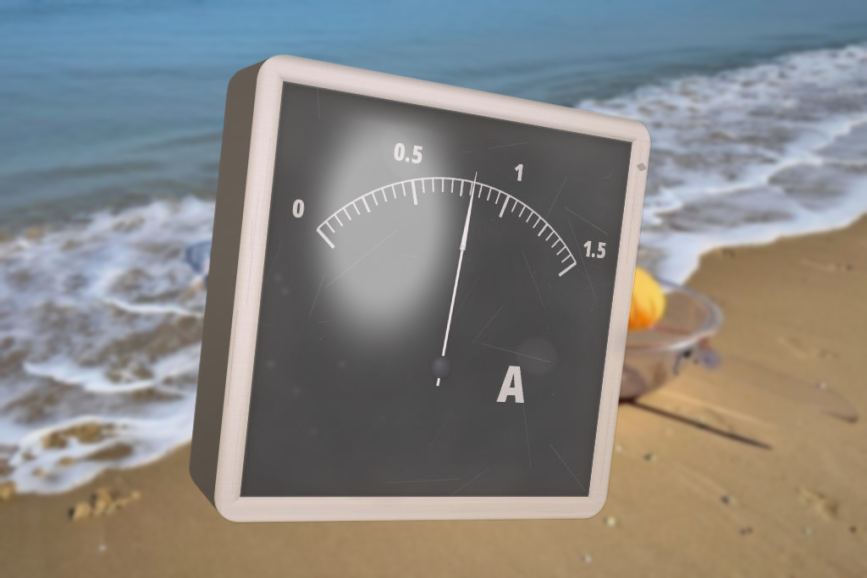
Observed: 0.8 A
